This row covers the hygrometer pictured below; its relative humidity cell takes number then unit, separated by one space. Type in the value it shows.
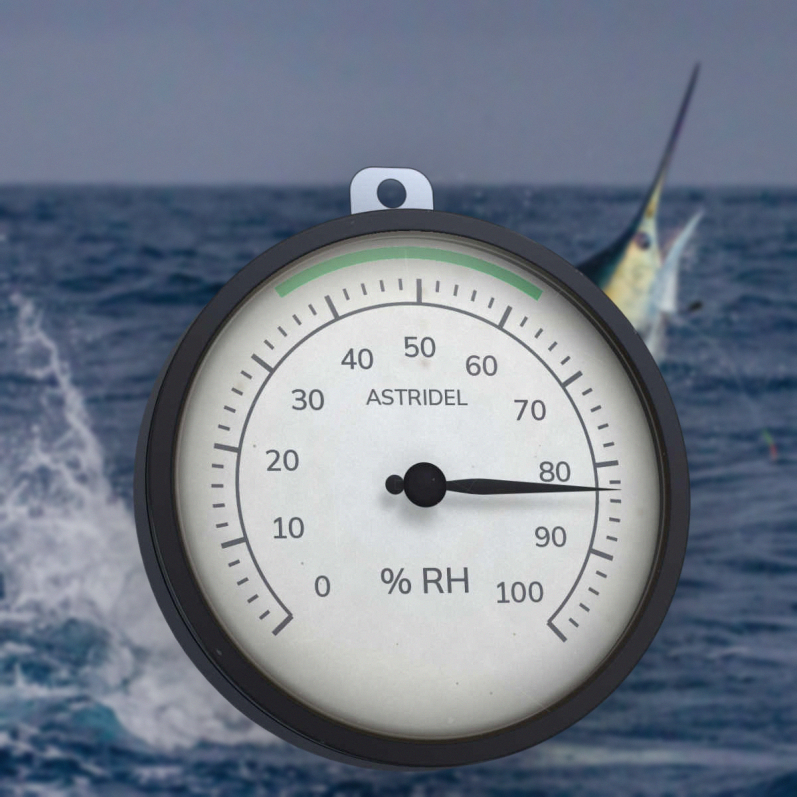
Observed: 83 %
